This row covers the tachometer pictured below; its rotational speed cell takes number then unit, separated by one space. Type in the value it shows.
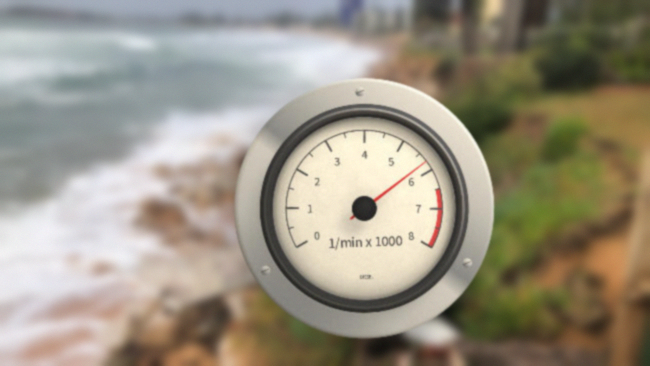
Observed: 5750 rpm
